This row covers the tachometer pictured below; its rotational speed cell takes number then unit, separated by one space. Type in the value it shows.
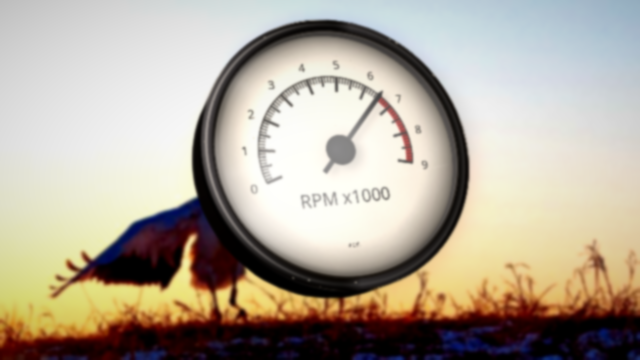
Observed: 6500 rpm
